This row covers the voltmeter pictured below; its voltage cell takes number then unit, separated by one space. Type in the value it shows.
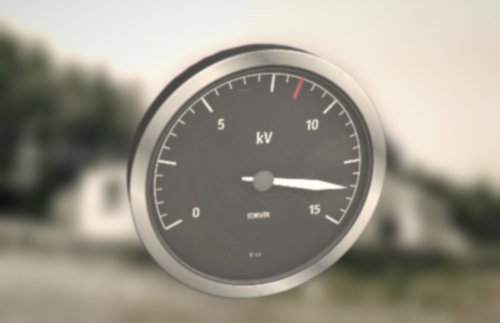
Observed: 13.5 kV
